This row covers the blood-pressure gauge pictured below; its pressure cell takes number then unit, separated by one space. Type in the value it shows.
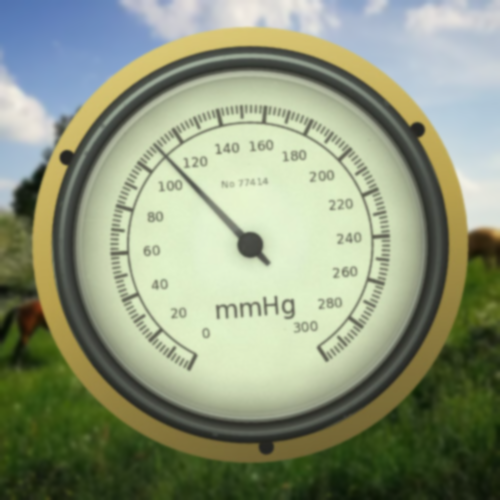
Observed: 110 mmHg
